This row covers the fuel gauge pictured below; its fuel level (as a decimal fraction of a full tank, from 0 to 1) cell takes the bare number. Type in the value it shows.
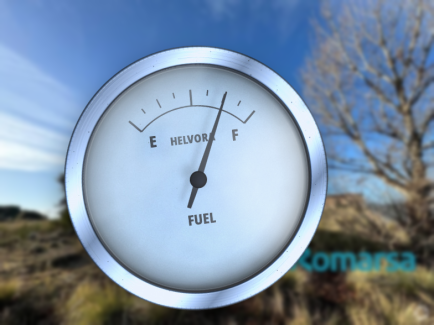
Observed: 0.75
